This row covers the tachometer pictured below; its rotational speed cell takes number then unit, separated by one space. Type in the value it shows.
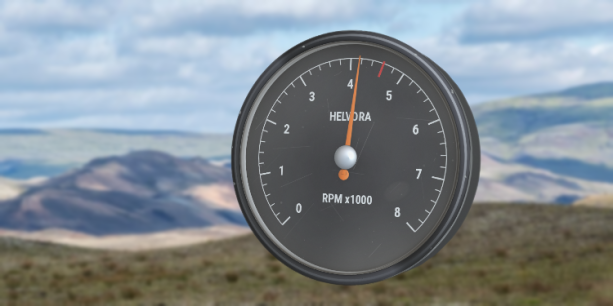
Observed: 4200 rpm
